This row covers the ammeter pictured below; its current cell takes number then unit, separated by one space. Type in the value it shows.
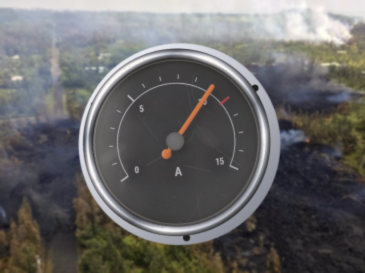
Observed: 10 A
